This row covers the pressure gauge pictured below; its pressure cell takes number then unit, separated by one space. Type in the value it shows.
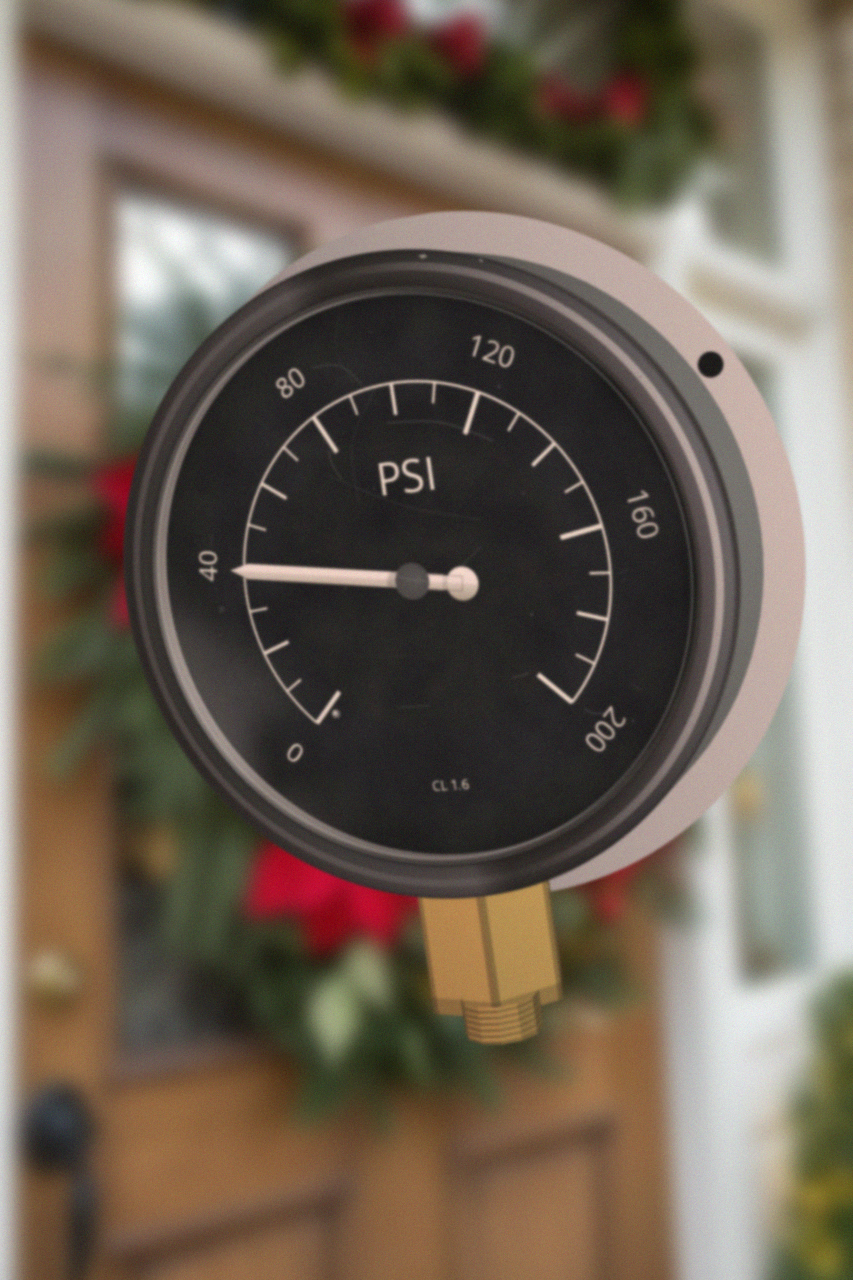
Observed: 40 psi
